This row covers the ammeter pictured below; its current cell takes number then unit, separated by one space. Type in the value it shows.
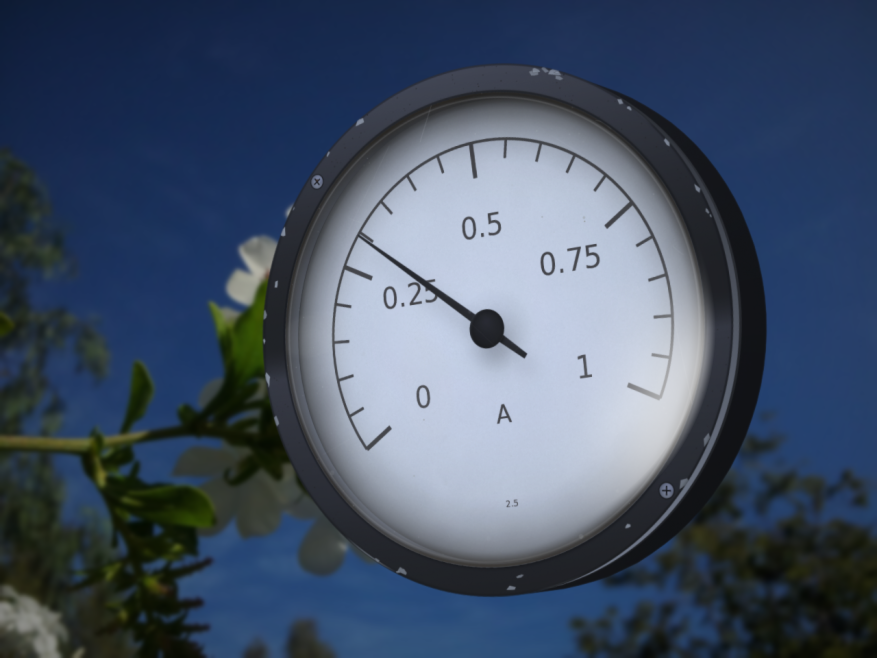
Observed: 0.3 A
